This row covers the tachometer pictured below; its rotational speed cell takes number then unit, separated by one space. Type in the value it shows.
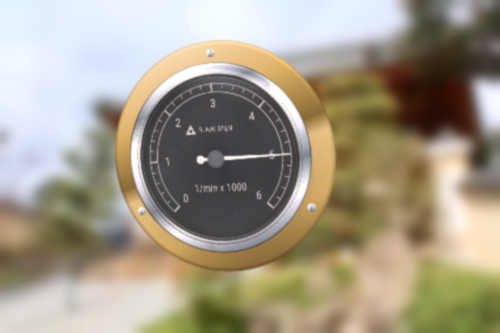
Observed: 5000 rpm
